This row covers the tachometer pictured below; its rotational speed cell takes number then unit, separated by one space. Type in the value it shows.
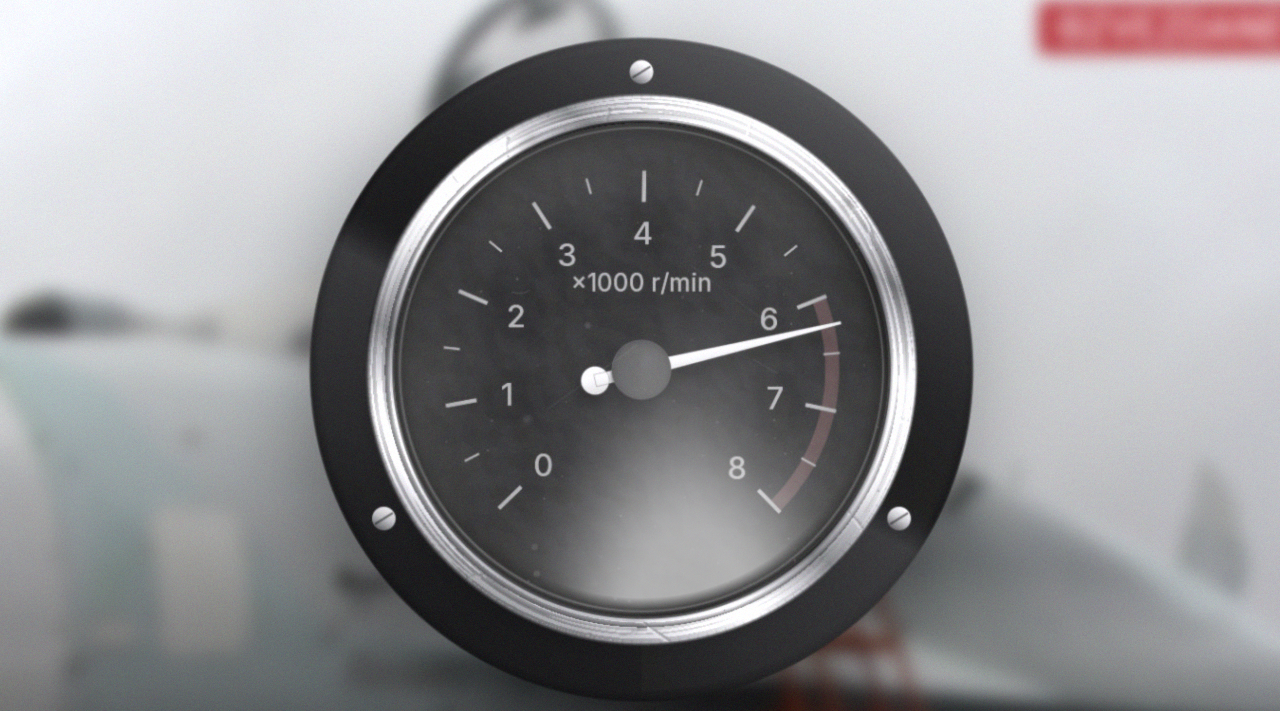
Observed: 6250 rpm
